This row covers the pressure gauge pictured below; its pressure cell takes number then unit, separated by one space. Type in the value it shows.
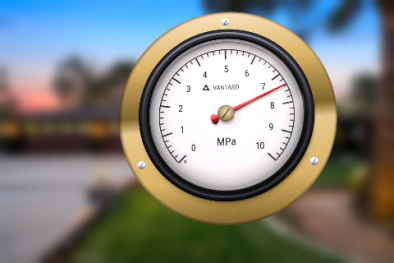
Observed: 7.4 MPa
